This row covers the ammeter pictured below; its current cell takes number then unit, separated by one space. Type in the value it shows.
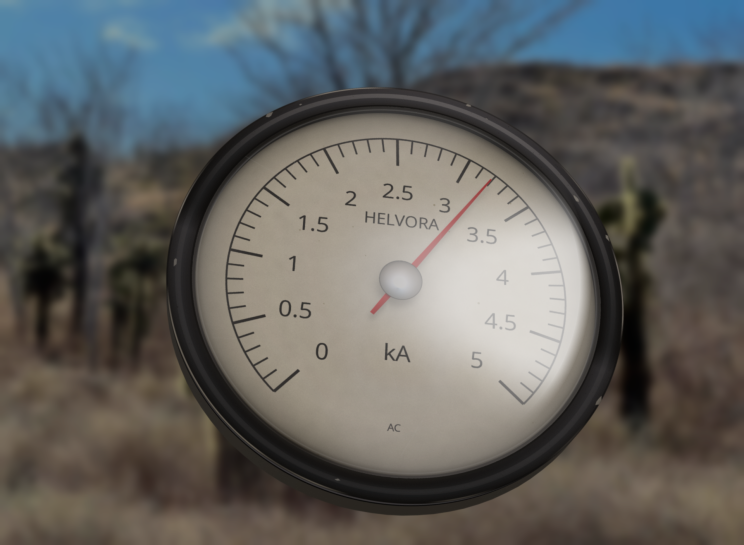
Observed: 3.2 kA
